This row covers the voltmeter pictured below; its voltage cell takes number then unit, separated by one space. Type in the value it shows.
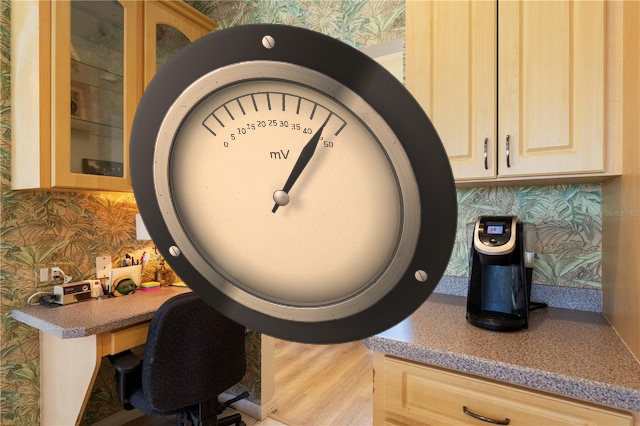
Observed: 45 mV
